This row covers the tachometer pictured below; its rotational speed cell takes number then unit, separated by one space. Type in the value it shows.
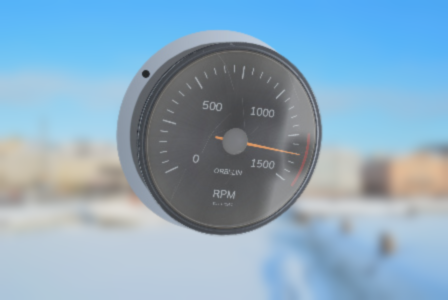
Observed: 1350 rpm
